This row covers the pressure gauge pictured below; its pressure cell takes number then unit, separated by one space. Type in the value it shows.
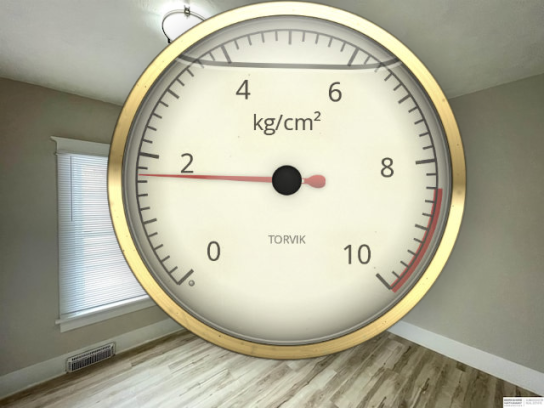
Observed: 1.7 kg/cm²
